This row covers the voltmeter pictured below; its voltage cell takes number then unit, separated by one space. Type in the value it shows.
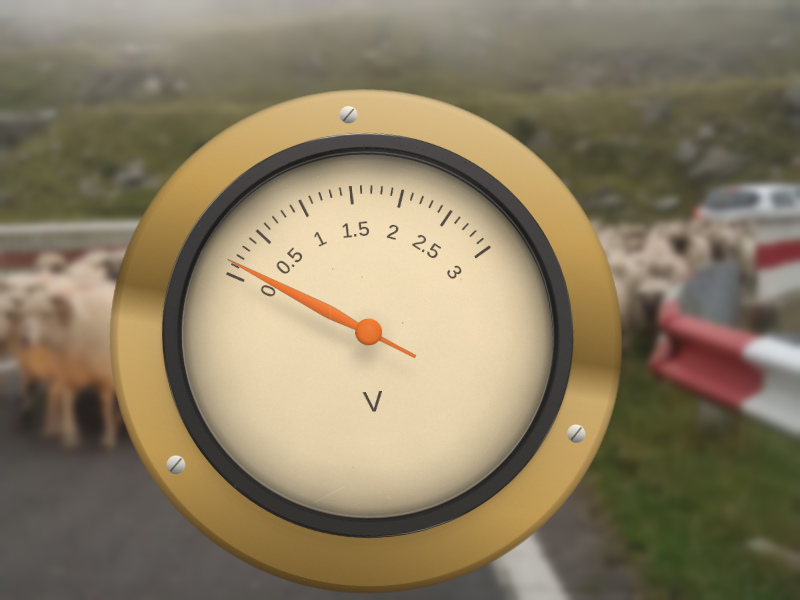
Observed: 0.1 V
